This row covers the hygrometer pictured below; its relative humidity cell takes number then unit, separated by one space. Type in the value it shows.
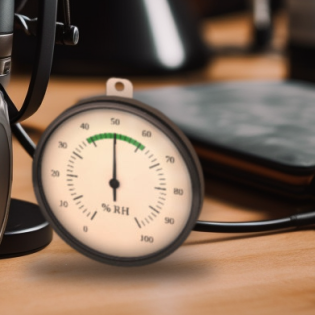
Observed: 50 %
